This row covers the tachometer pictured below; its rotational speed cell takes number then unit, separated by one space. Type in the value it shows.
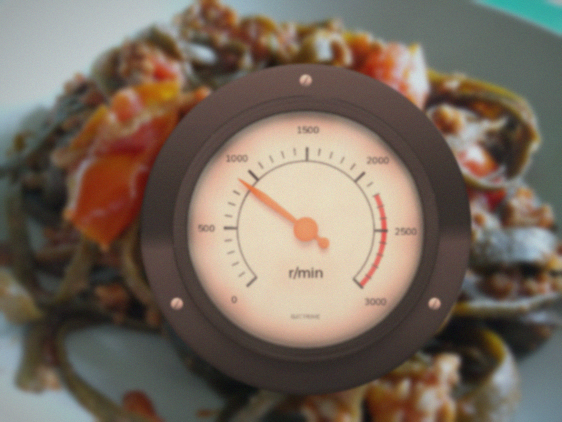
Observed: 900 rpm
